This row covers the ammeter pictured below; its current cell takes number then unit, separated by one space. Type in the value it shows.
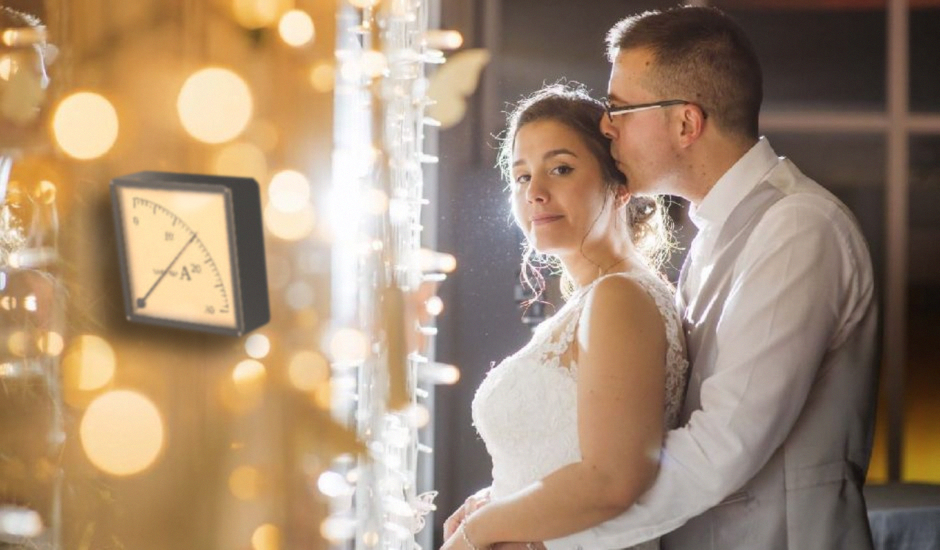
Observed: 15 A
